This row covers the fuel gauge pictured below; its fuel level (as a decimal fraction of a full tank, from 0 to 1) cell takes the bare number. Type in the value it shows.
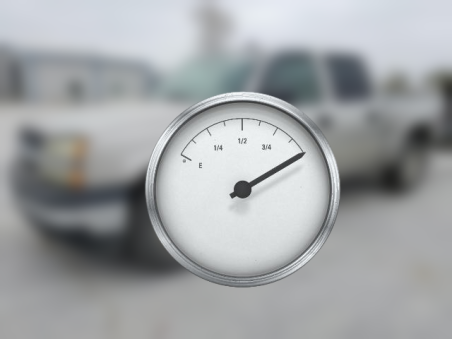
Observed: 1
